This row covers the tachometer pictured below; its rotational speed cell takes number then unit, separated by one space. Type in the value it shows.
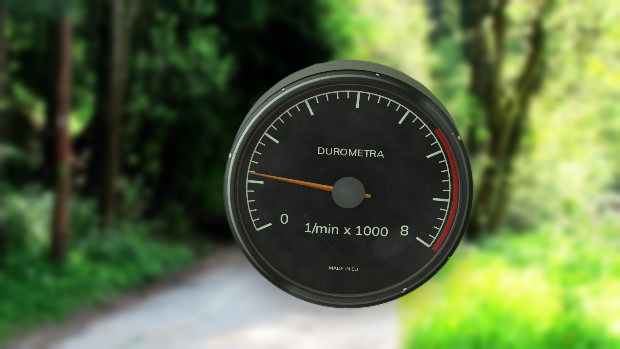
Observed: 1200 rpm
